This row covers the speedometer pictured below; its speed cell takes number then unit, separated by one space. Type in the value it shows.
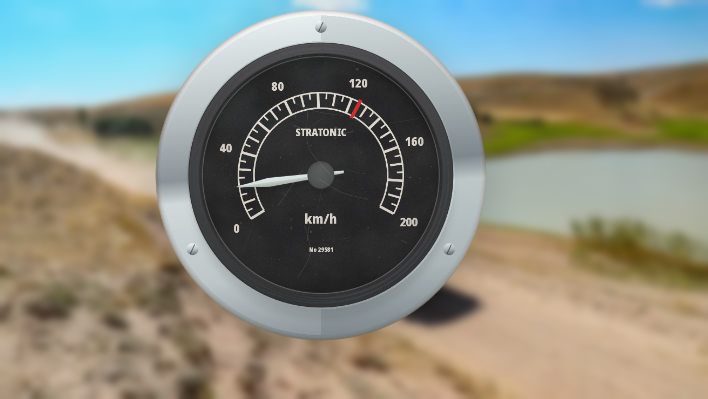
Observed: 20 km/h
